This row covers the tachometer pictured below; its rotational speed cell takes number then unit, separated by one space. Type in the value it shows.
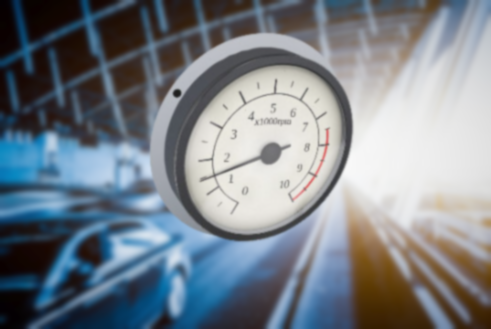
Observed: 1500 rpm
